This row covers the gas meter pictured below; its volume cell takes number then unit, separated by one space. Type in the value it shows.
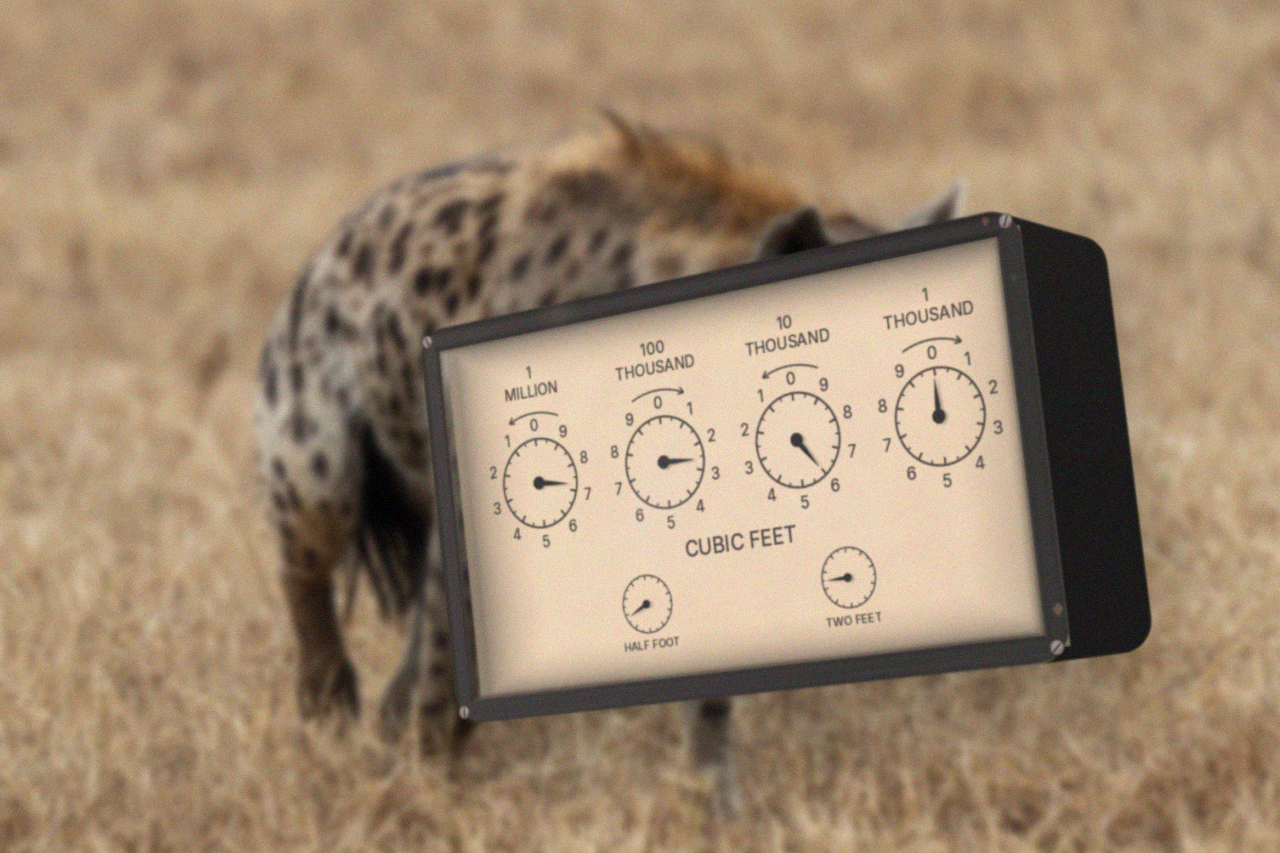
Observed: 726000 ft³
